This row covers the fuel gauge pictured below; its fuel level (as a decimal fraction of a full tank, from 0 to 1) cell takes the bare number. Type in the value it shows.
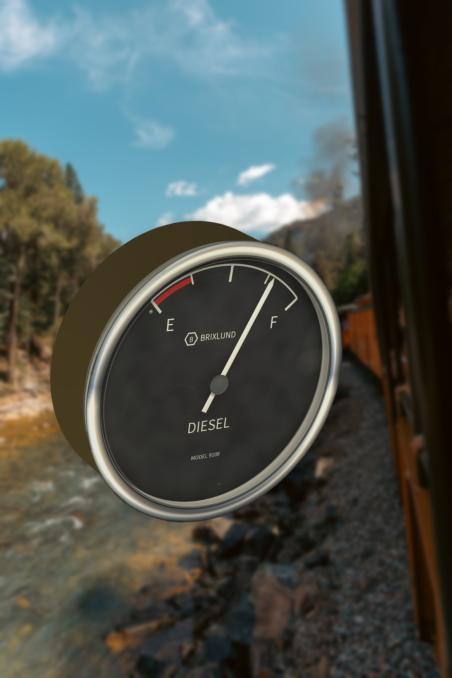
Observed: 0.75
